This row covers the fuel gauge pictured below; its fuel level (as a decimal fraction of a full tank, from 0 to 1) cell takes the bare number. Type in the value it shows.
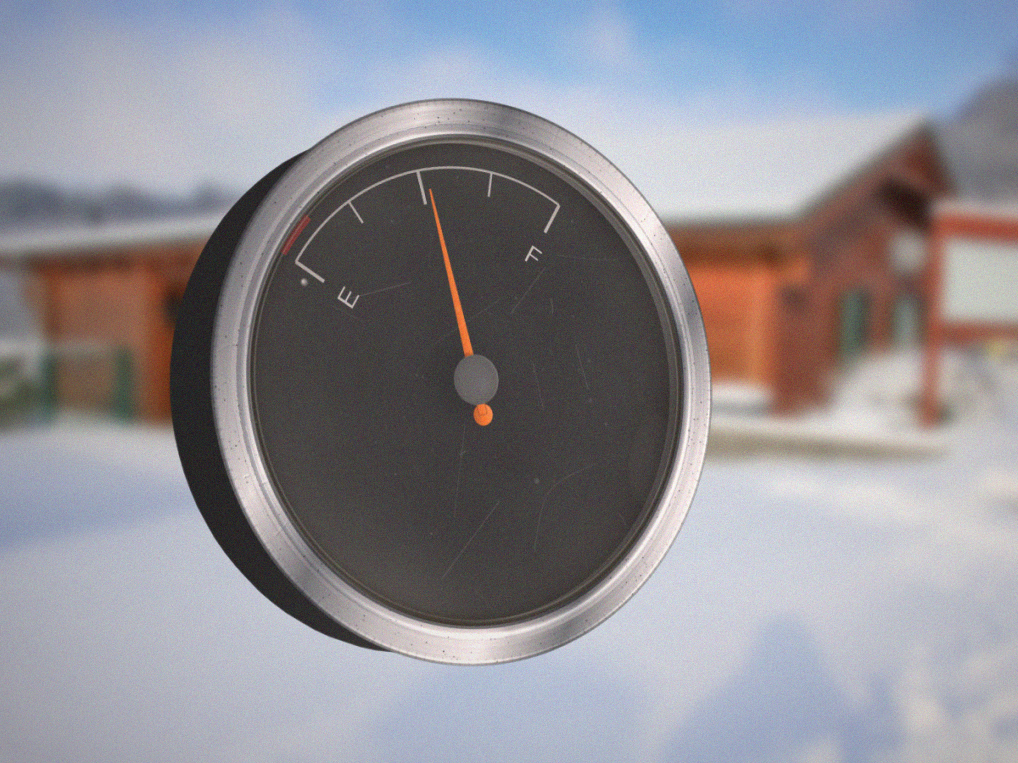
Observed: 0.5
